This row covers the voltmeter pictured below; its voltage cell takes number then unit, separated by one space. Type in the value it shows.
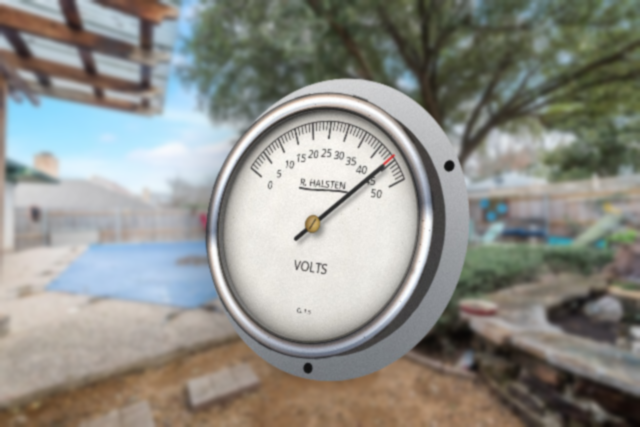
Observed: 45 V
